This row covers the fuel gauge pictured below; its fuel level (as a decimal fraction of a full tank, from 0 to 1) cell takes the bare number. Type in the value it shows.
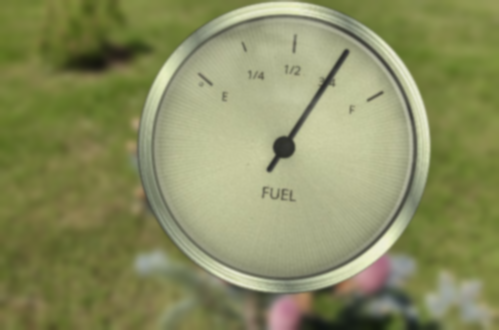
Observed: 0.75
